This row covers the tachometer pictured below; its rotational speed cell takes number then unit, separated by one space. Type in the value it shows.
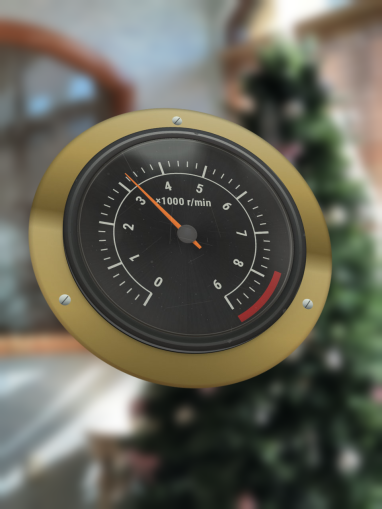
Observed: 3200 rpm
